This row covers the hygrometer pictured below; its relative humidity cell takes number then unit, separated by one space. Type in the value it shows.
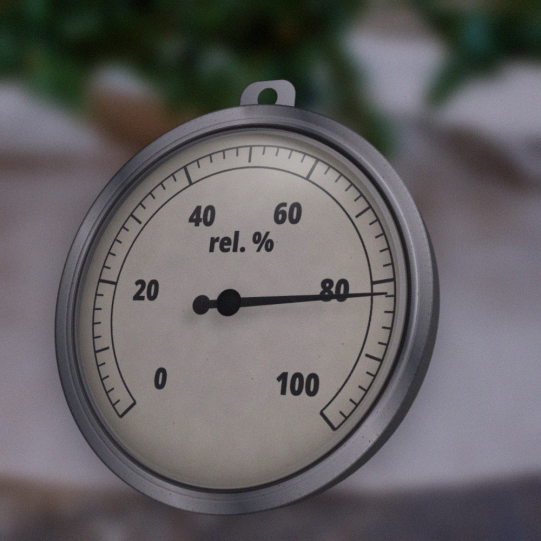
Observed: 82 %
